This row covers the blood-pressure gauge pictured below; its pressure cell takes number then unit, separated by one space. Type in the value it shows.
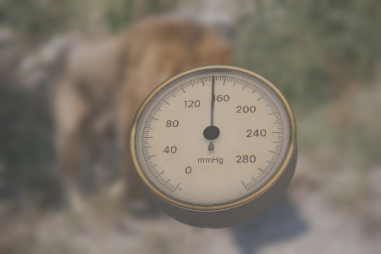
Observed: 150 mmHg
